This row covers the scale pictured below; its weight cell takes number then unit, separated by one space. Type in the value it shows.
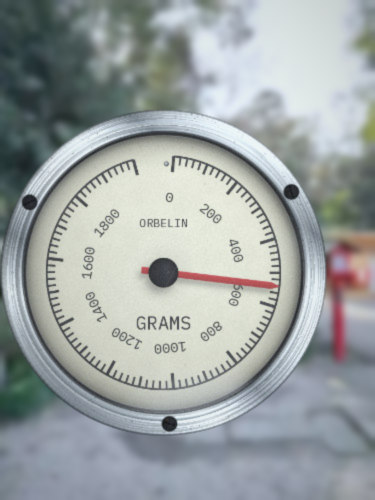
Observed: 540 g
